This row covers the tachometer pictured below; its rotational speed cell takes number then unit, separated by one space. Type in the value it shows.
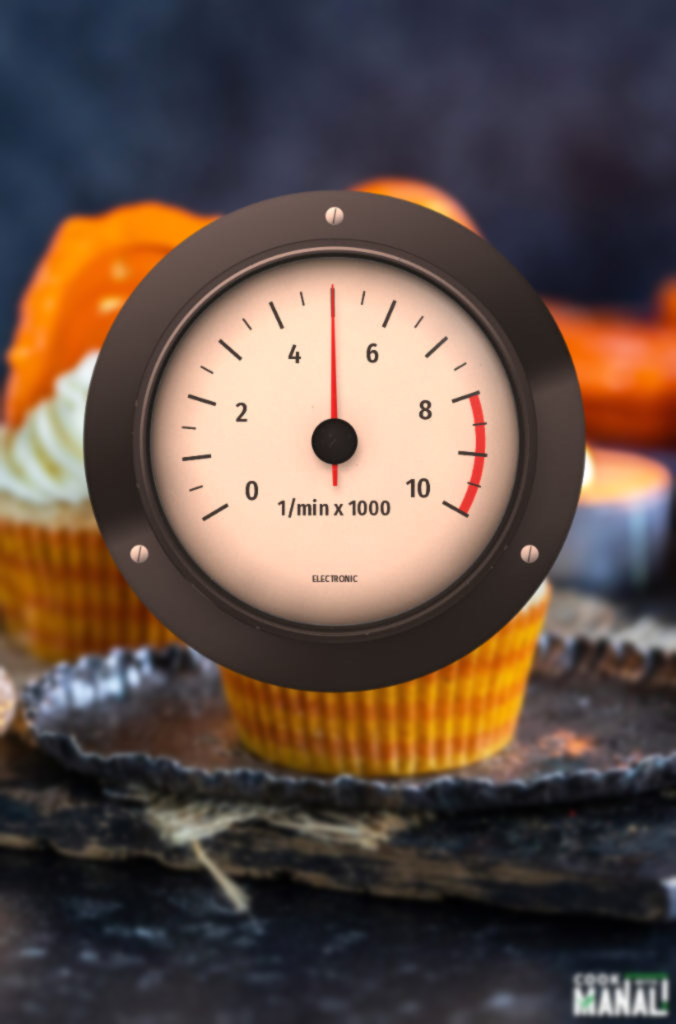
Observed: 5000 rpm
